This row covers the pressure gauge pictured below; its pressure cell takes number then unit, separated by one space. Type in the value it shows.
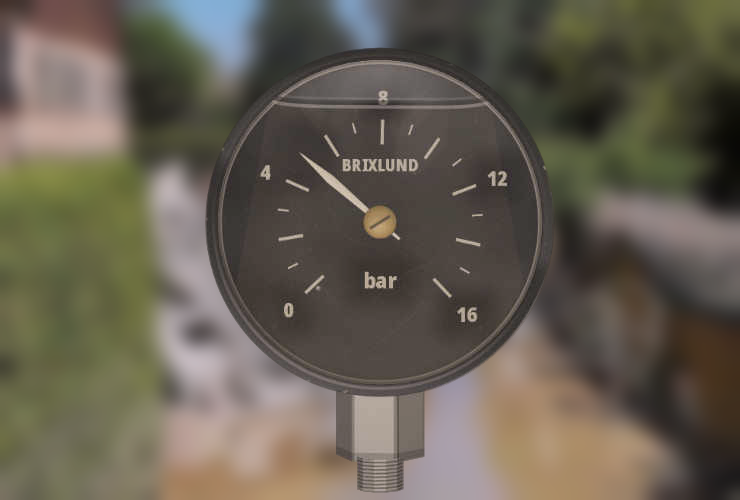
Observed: 5 bar
